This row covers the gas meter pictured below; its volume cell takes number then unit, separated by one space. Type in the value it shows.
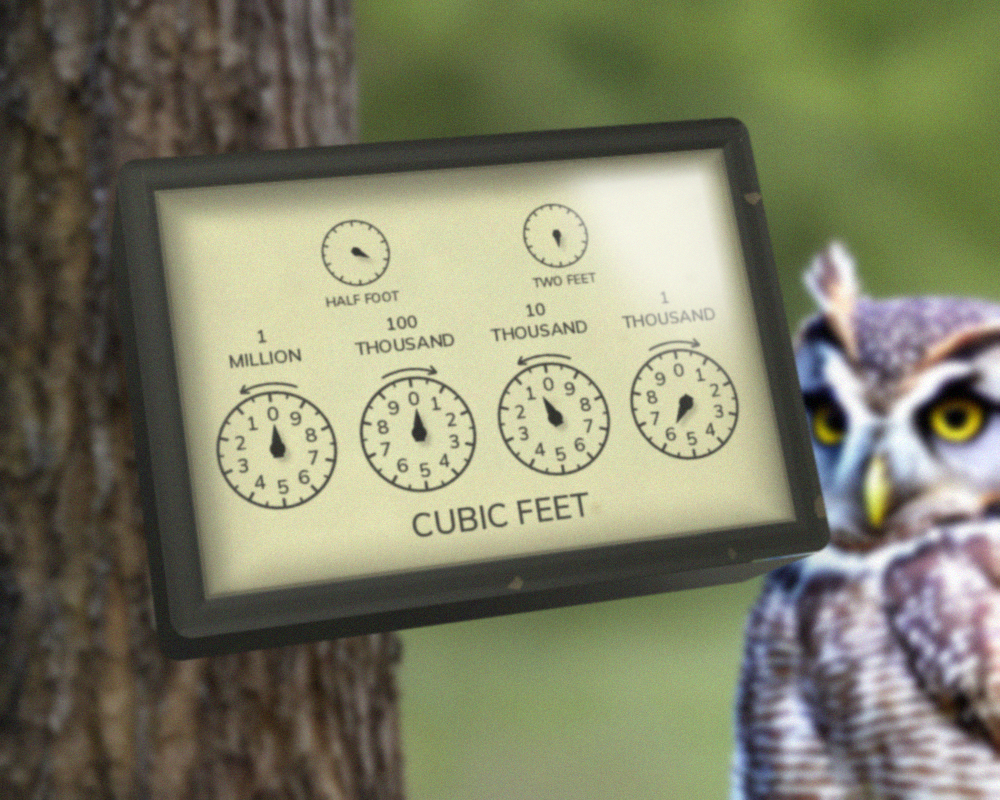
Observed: 600 ft³
